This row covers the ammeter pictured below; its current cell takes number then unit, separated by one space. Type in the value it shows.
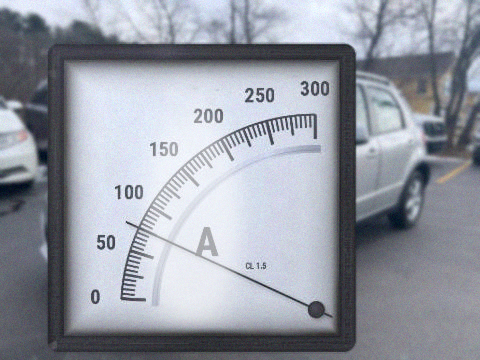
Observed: 75 A
